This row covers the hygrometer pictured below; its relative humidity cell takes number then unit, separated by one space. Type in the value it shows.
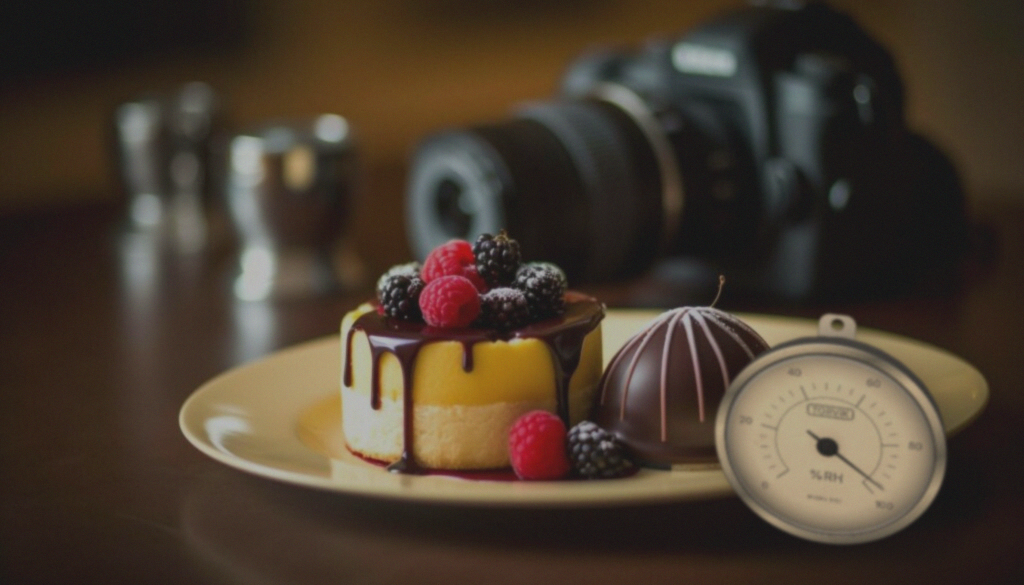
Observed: 96 %
